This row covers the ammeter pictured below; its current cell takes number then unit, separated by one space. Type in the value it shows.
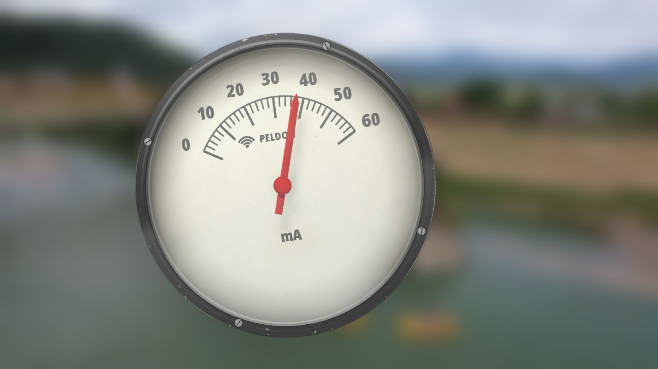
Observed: 38 mA
